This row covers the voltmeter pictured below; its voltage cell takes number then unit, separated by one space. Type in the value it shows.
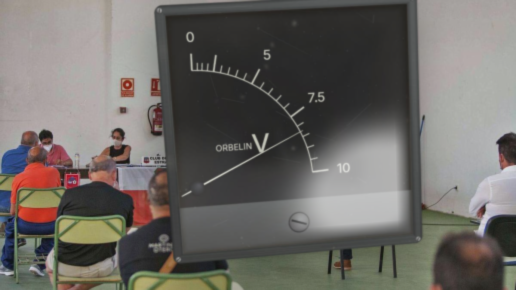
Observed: 8.25 V
